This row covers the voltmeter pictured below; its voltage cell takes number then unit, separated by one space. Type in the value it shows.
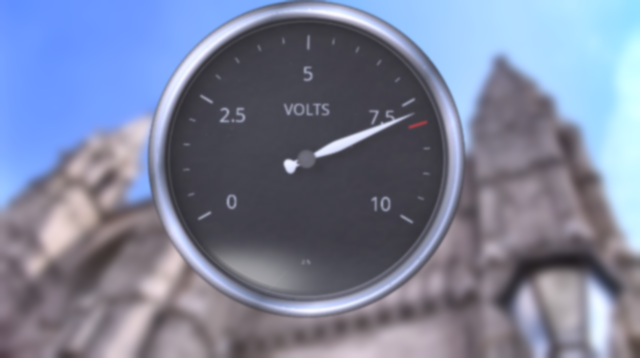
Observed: 7.75 V
